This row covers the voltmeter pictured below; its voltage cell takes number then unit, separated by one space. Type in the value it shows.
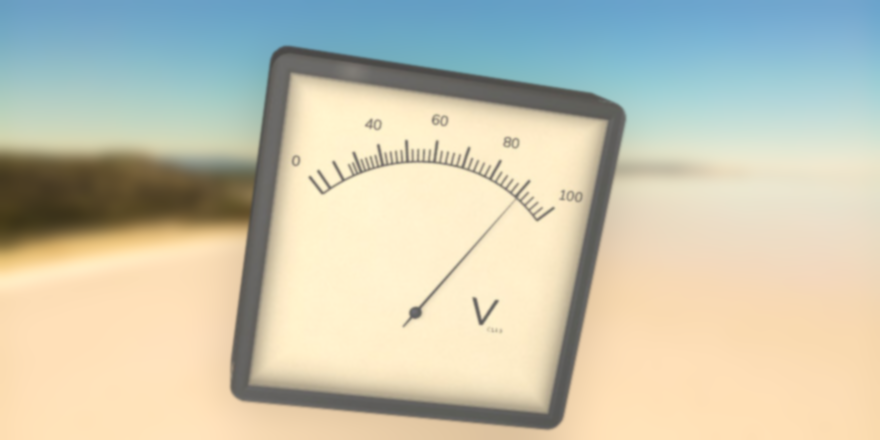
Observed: 90 V
